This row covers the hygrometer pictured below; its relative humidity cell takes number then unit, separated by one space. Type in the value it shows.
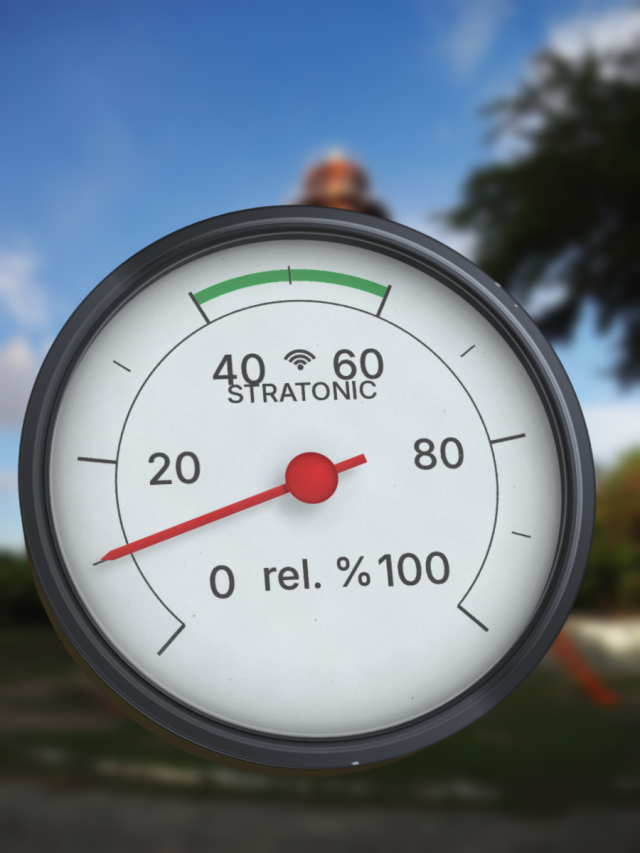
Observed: 10 %
